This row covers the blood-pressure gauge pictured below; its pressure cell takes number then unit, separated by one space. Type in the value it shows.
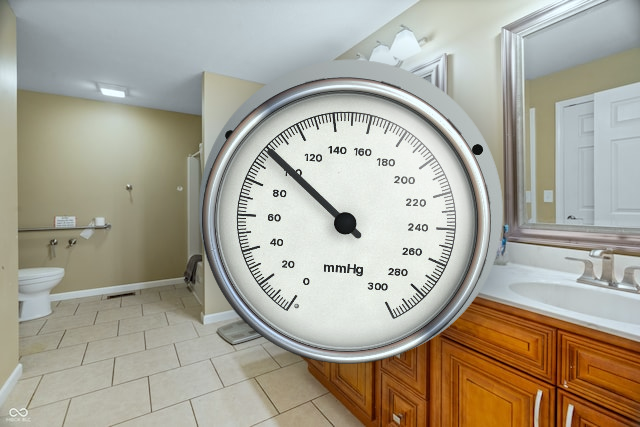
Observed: 100 mmHg
